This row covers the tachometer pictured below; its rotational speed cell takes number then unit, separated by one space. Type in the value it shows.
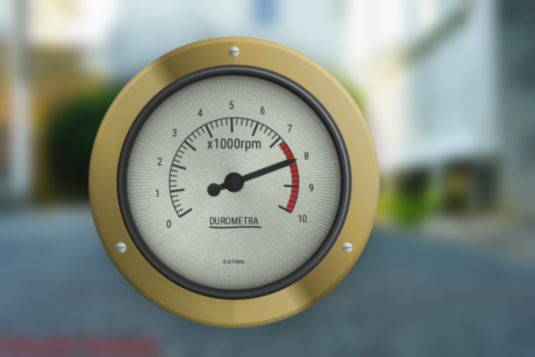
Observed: 8000 rpm
